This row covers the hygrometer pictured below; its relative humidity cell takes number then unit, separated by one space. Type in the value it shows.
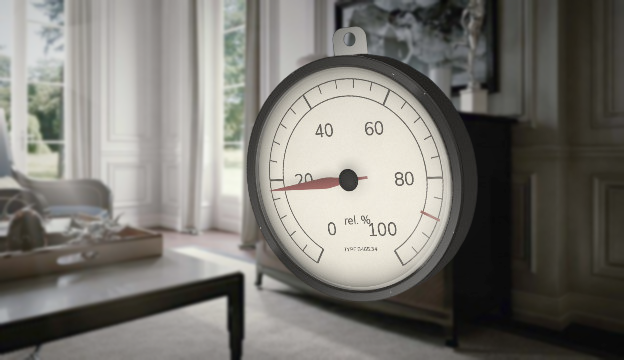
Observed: 18 %
